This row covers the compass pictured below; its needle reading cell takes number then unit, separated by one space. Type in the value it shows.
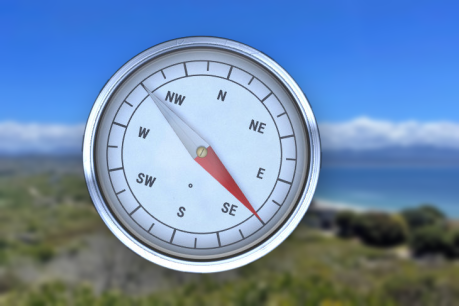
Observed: 120 °
